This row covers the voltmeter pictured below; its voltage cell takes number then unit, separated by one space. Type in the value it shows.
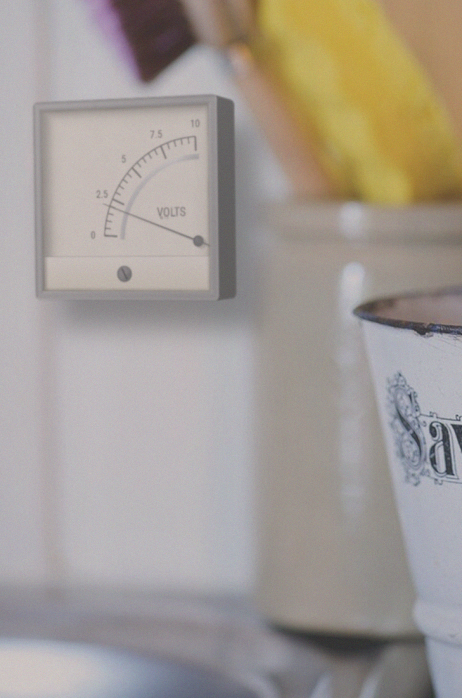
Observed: 2 V
